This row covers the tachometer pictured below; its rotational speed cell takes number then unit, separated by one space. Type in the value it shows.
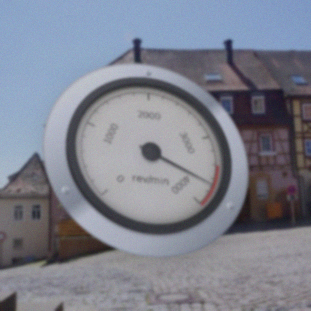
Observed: 3700 rpm
